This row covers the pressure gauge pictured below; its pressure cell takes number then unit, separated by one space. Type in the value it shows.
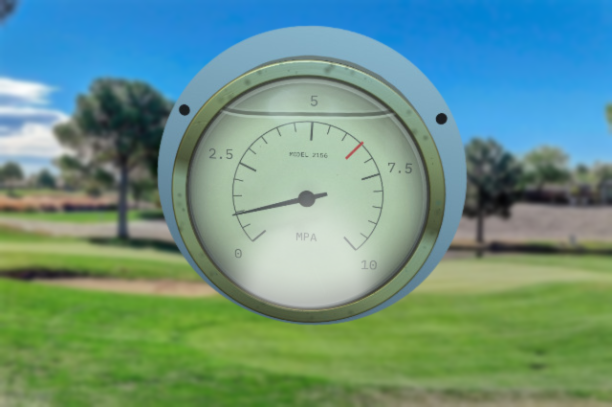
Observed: 1 MPa
